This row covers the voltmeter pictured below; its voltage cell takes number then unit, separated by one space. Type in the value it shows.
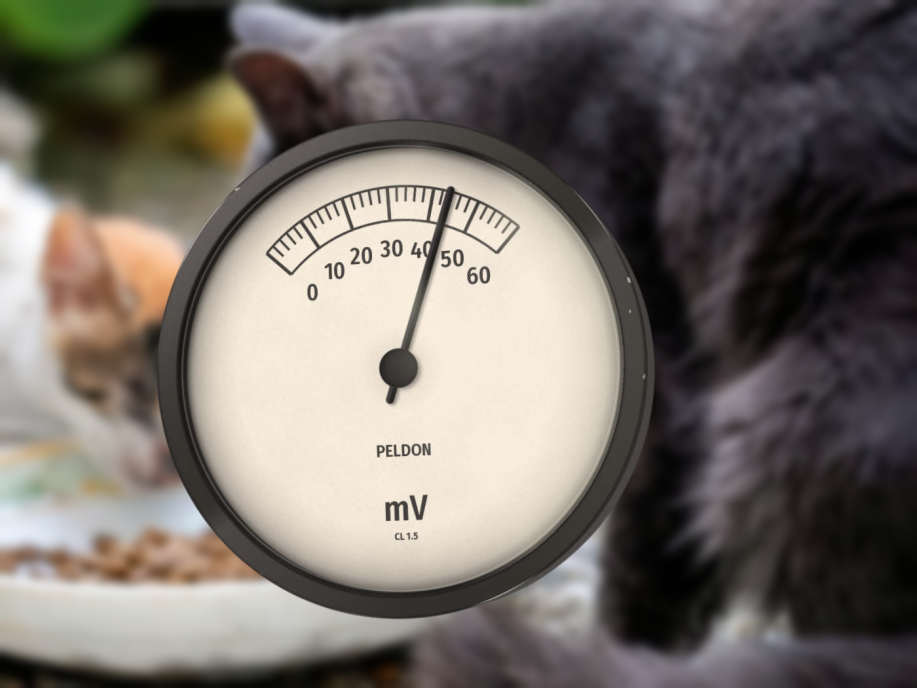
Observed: 44 mV
